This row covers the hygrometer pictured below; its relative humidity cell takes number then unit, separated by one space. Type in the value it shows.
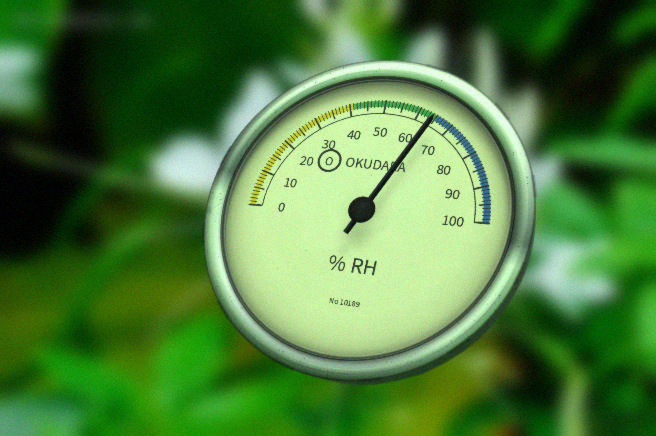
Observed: 65 %
